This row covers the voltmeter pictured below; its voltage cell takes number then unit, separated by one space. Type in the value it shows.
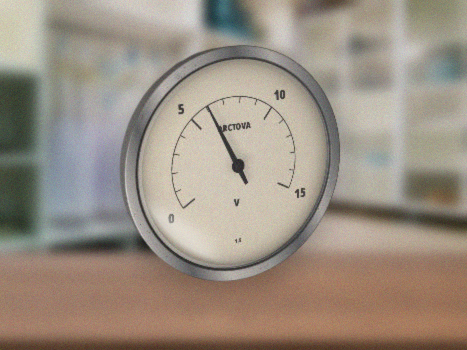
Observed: 6 V
